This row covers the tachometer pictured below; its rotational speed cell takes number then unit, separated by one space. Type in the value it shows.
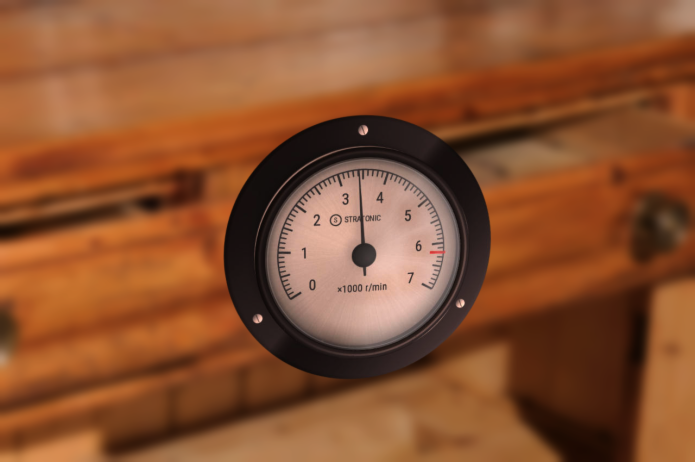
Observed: 3400 rpm
